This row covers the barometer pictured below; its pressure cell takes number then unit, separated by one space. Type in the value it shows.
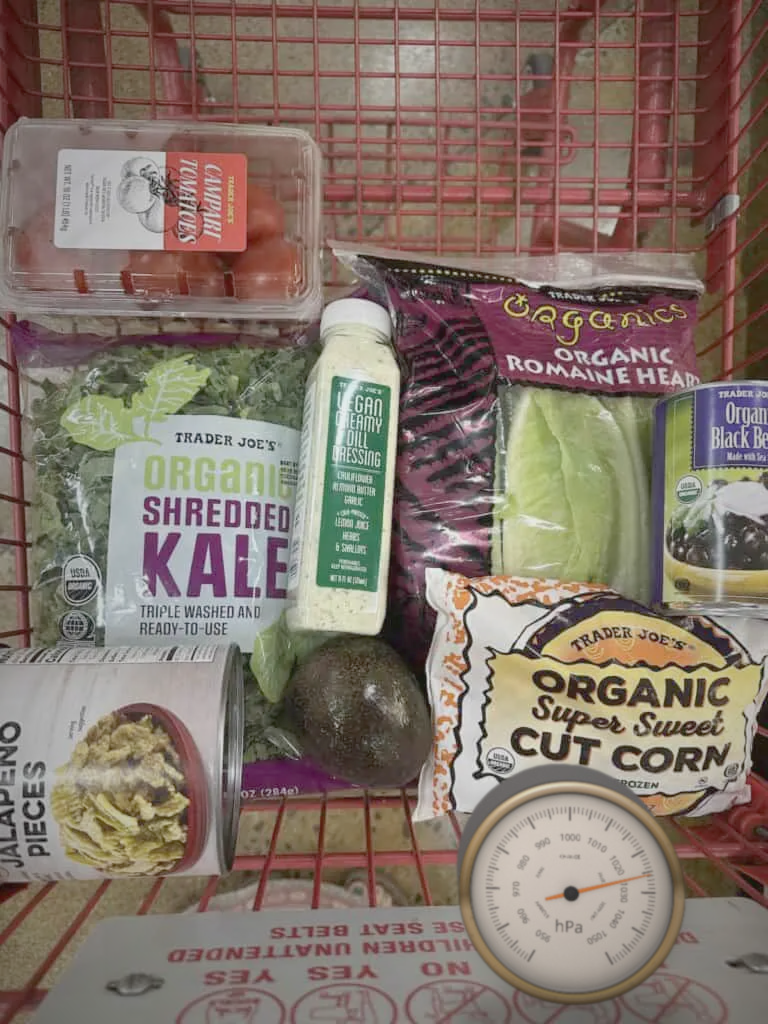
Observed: 1025 hPa
